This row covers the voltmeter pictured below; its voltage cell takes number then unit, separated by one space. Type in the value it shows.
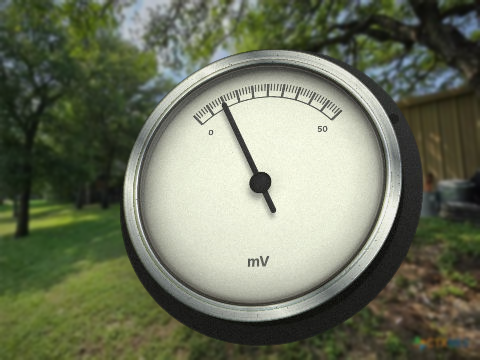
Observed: 10 mV
